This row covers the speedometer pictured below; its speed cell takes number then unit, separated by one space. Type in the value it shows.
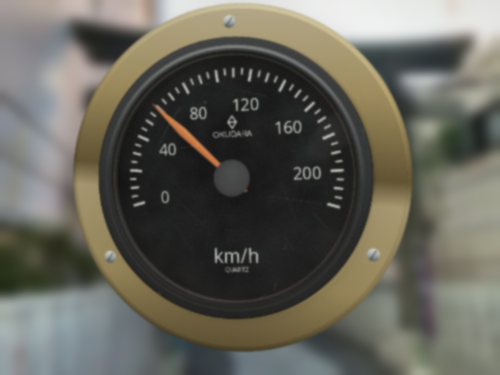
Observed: 60 km/h
